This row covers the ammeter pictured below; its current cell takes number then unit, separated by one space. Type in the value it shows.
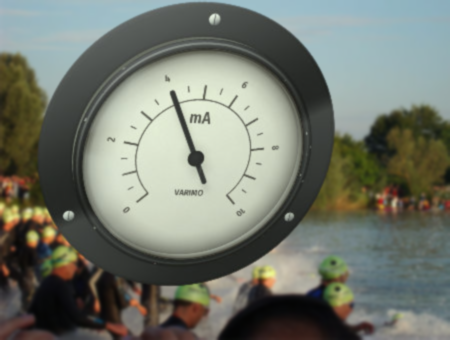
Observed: 4 mA
